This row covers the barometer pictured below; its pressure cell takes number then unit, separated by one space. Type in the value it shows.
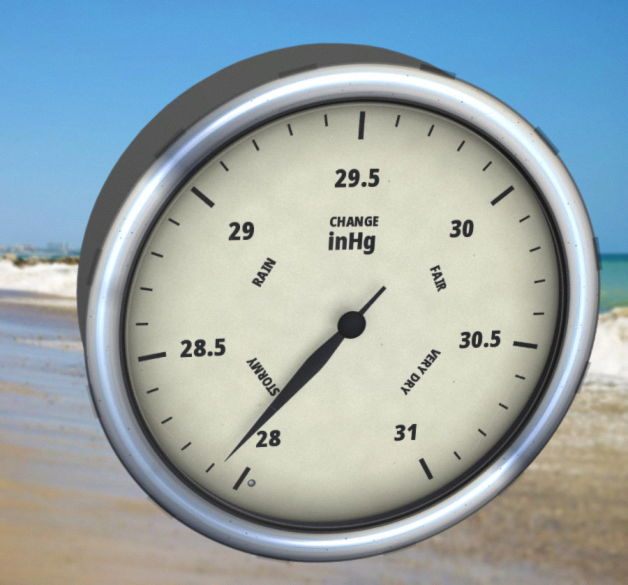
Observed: 28.1 inHg
